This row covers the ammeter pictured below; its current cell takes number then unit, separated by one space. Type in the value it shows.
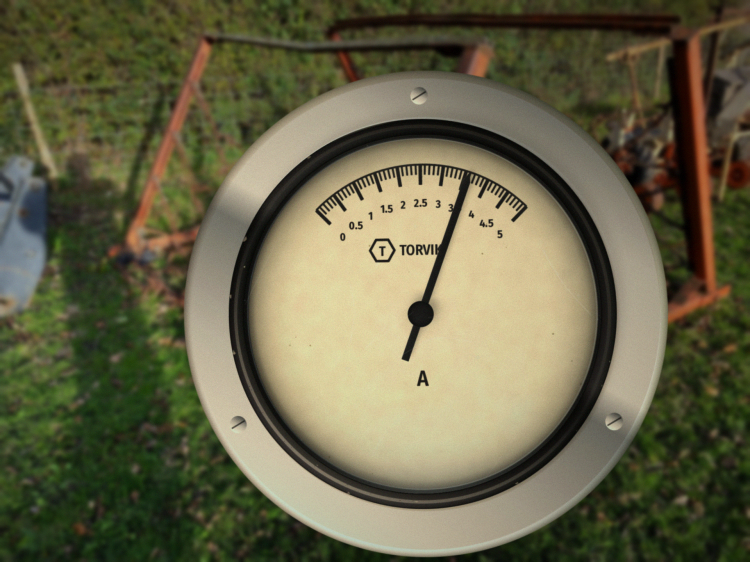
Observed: 3.6 A
